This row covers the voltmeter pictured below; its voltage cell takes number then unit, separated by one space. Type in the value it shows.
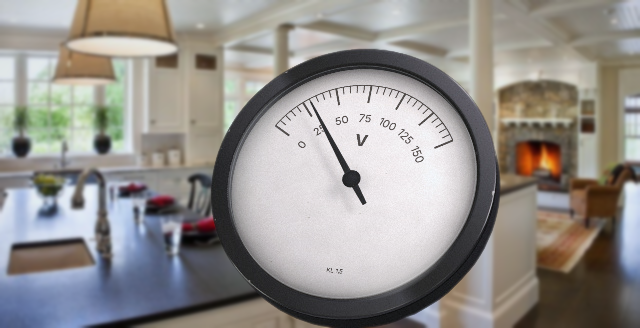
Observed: 30 V
